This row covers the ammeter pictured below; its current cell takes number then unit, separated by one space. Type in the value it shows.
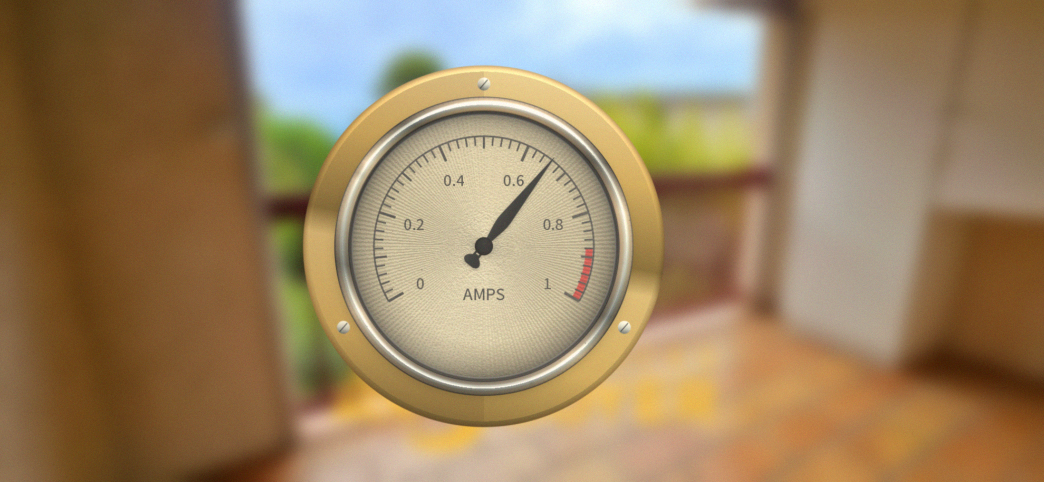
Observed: 0.66 A
